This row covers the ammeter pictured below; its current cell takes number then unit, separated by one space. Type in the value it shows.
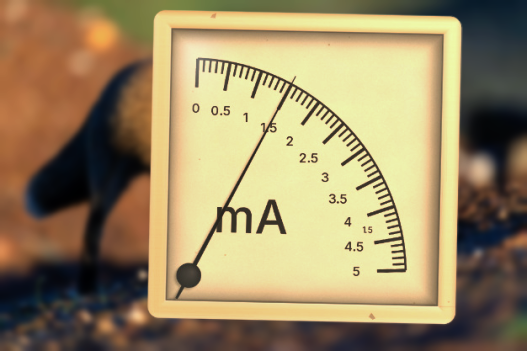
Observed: 1.5 mA
